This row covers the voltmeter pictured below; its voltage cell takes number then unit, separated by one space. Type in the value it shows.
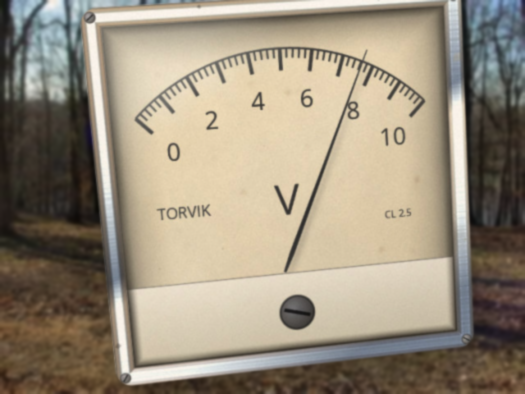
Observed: 7.6 V
